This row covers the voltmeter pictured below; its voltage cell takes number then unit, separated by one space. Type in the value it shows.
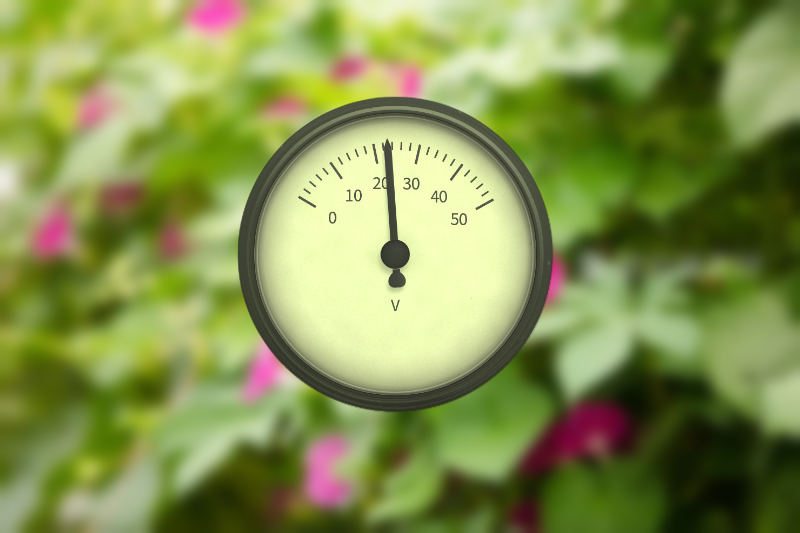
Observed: 23 V
